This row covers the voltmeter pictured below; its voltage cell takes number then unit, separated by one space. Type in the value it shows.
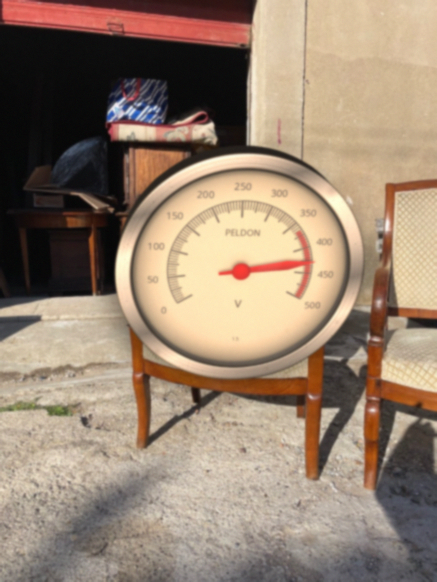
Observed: 425 V
